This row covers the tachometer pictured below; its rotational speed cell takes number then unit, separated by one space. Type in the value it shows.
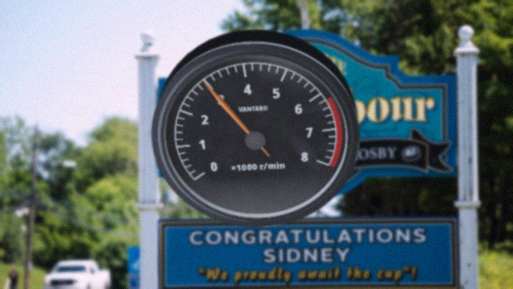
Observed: 3000 rpm
